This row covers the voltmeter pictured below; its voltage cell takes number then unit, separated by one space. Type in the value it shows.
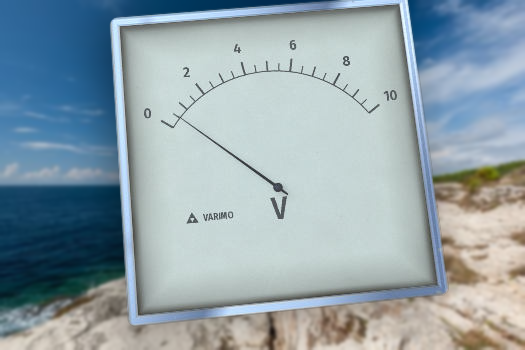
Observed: 0.5 V
